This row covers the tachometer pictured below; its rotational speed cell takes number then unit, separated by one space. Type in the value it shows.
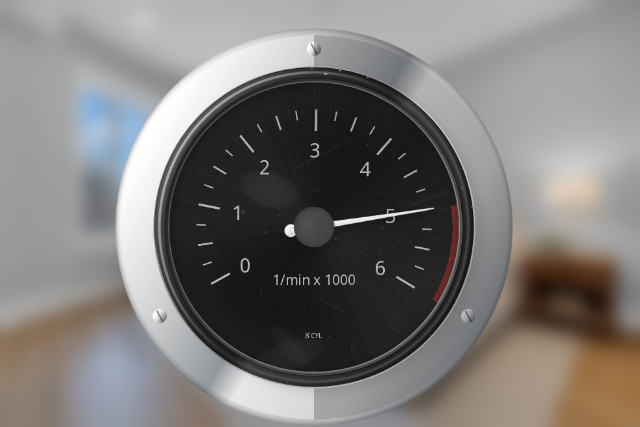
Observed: 5000 rpm
